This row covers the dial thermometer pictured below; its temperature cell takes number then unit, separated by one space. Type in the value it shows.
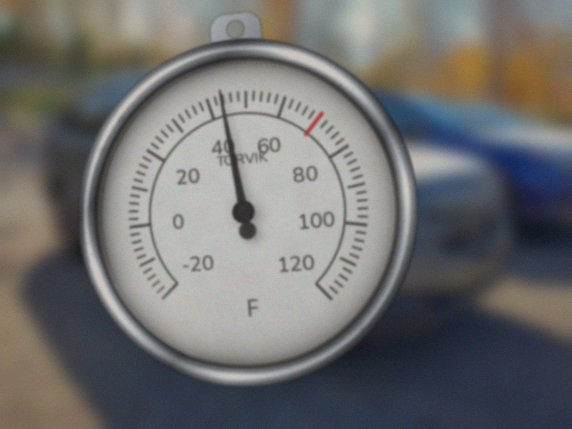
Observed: 44 °F
